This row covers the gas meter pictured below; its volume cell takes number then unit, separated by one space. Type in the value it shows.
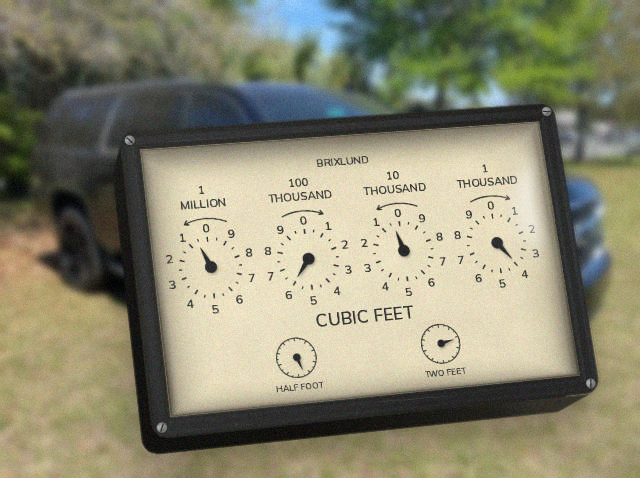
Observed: 60400 ft³
